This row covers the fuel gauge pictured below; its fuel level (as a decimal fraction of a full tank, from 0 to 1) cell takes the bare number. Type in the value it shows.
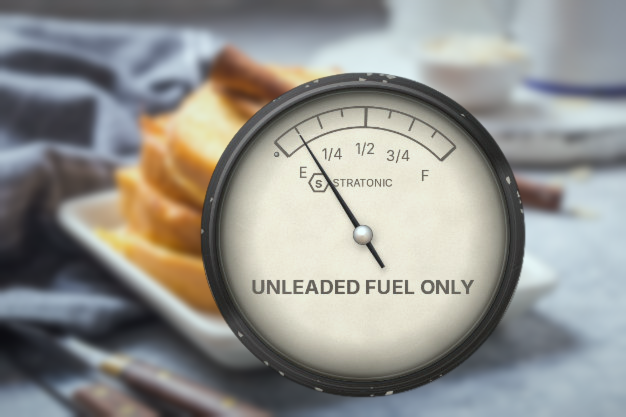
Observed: 0.125
